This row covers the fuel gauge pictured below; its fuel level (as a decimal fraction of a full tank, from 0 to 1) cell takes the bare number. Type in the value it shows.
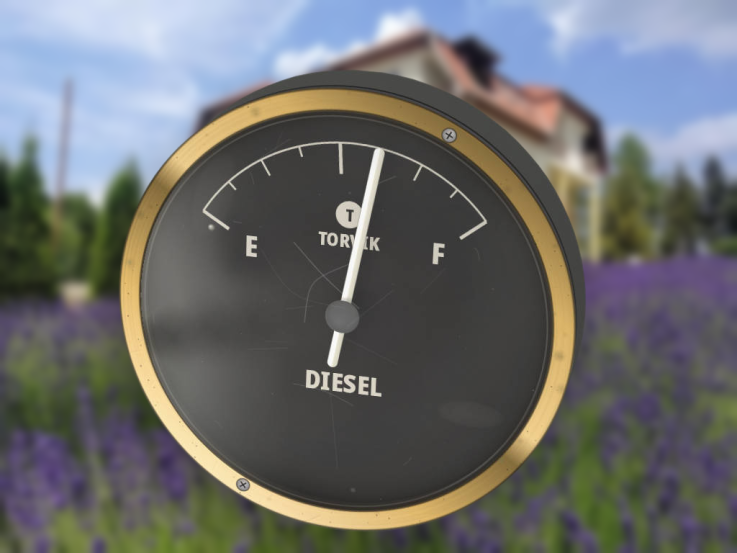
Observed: 0.625
